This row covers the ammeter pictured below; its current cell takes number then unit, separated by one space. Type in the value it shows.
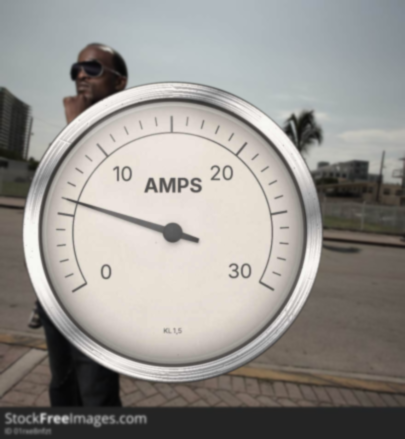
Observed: 6 A
